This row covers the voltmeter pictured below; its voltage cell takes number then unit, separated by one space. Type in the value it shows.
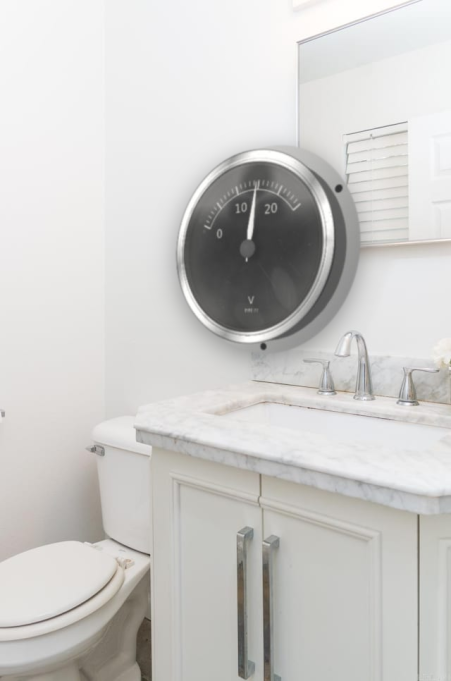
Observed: 15 V
